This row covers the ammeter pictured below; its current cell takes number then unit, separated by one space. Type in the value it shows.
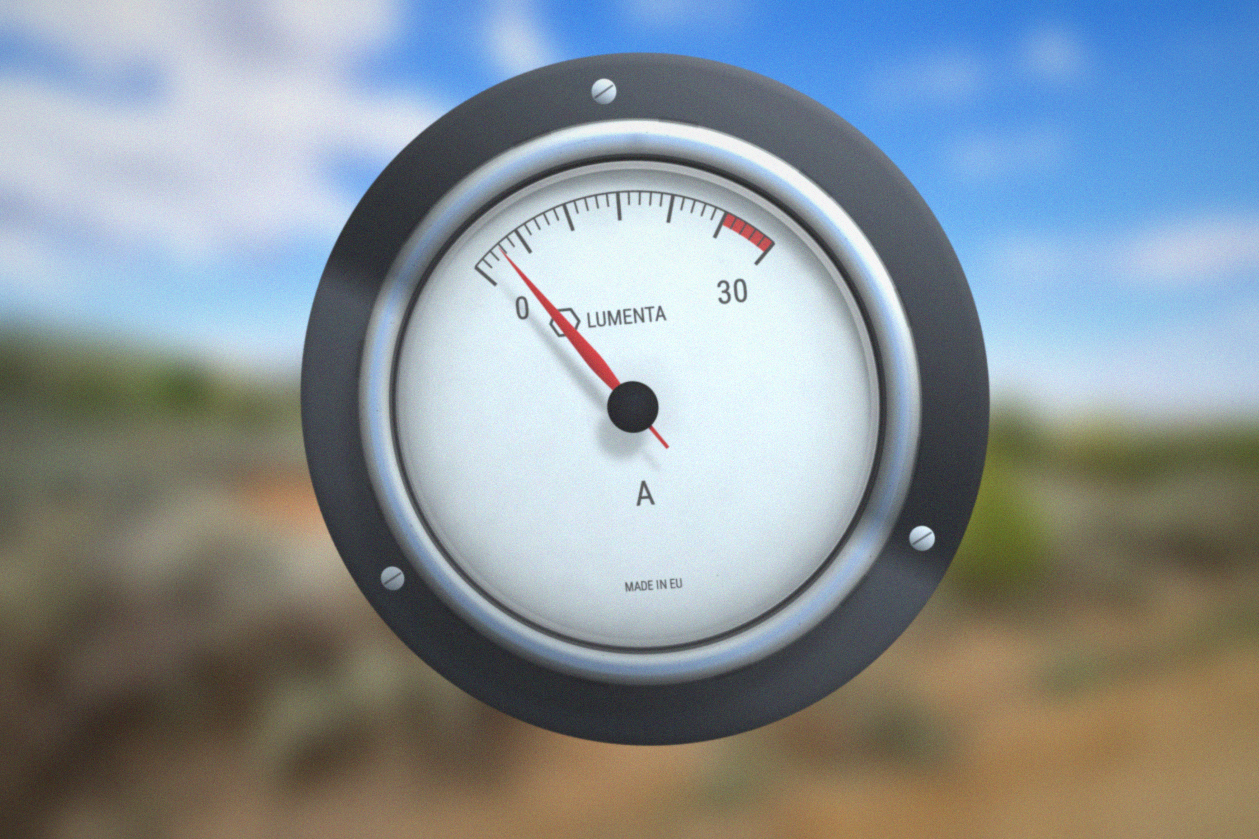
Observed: 3 A
